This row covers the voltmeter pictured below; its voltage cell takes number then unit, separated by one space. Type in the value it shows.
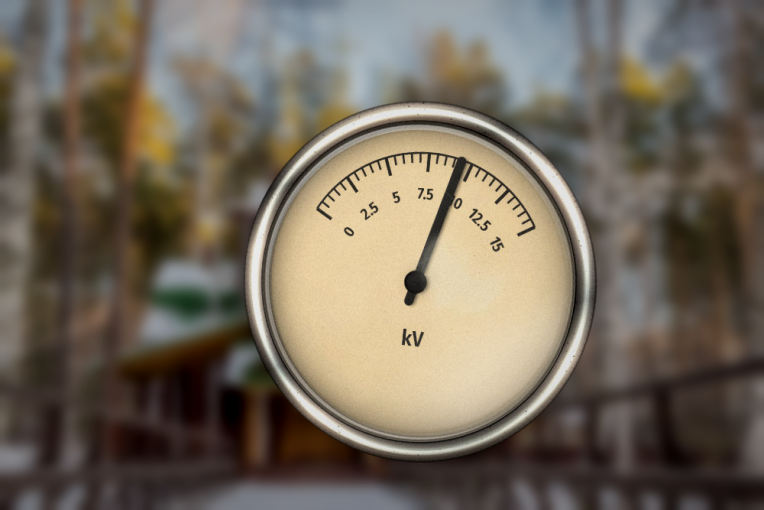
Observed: 9.5 kV
